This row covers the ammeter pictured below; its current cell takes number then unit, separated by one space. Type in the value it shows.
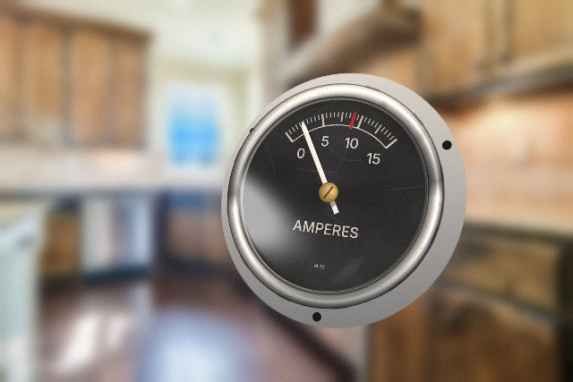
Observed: 2.5 A
